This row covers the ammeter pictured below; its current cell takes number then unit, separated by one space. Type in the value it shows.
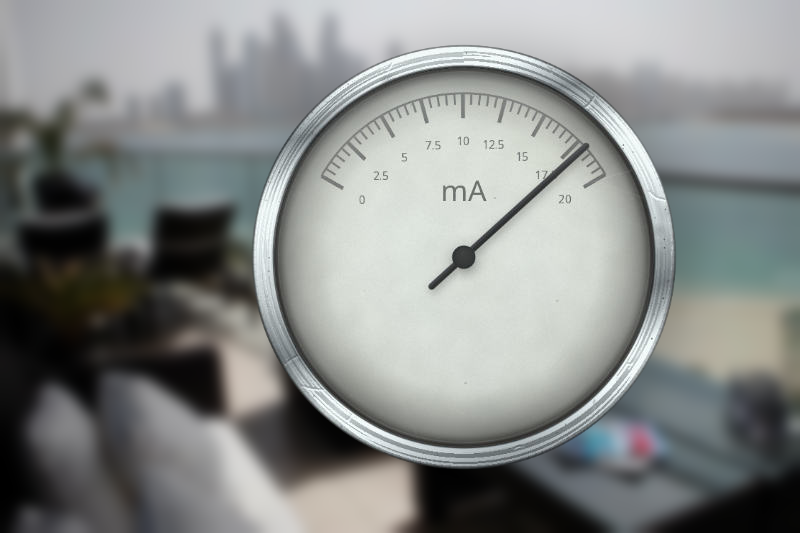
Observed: 18 mA
